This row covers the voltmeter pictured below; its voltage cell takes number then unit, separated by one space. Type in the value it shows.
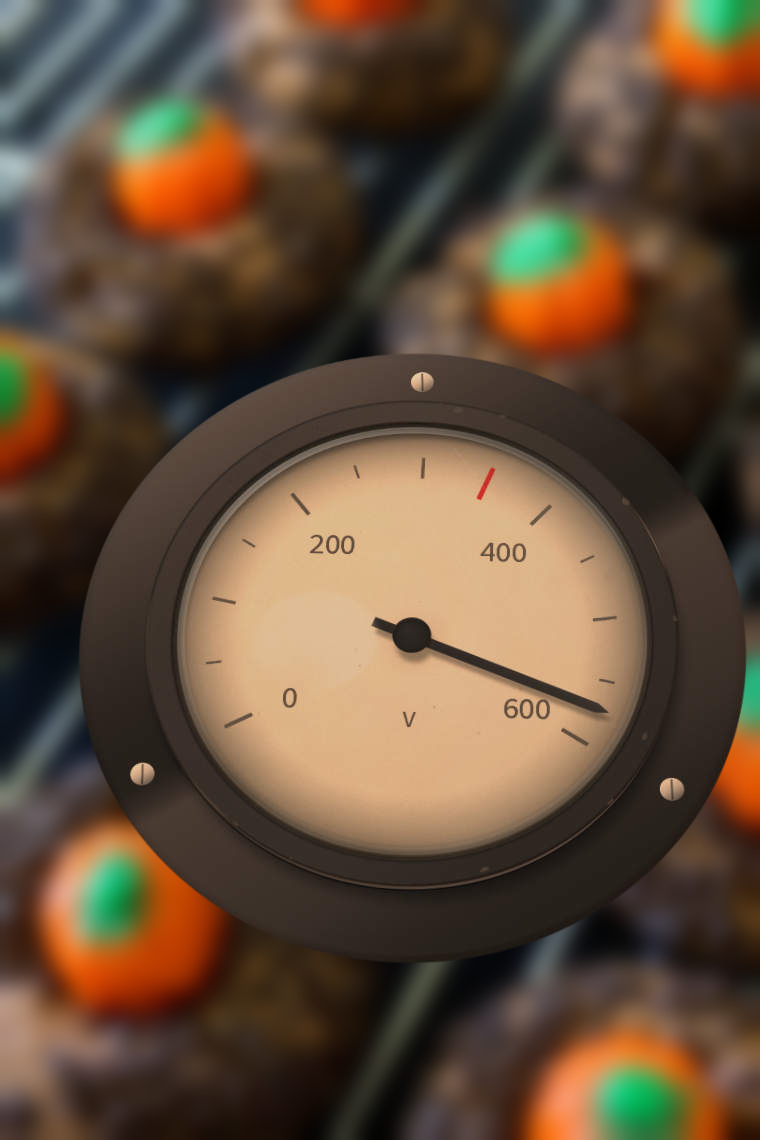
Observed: 575 V
